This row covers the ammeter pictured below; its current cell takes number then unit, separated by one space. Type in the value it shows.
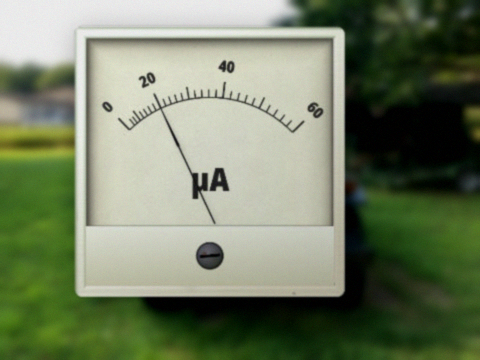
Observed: 20 µA
